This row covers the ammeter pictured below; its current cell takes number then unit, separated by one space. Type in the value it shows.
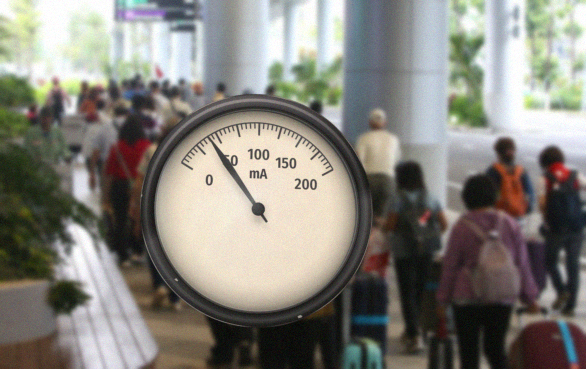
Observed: 40 mA
